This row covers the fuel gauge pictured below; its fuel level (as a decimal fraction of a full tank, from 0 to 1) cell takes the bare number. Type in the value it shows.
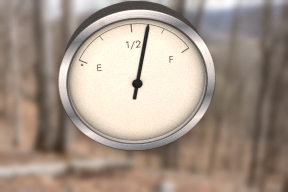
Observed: 0.625
